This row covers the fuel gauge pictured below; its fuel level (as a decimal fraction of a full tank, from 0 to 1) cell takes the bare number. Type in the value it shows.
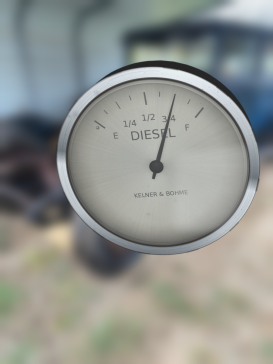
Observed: 0.75
